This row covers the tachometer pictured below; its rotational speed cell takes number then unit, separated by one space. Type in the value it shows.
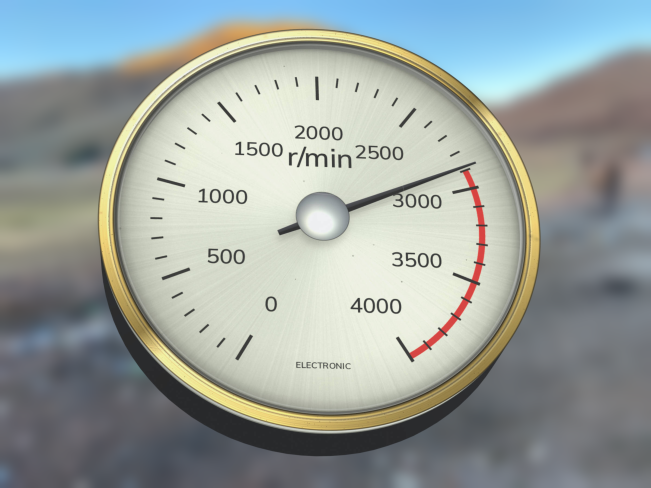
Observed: 2900 rpm
